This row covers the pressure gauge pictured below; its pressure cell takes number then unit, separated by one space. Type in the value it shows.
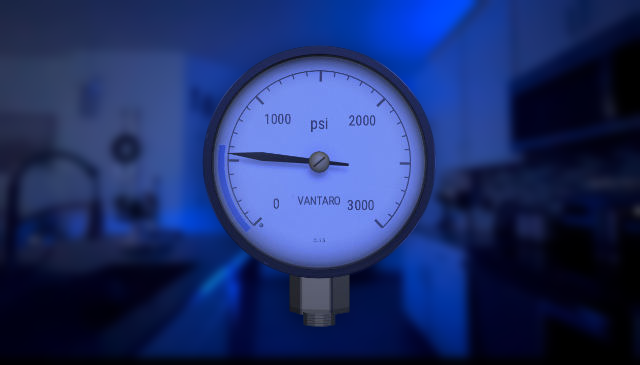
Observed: 550 psi
